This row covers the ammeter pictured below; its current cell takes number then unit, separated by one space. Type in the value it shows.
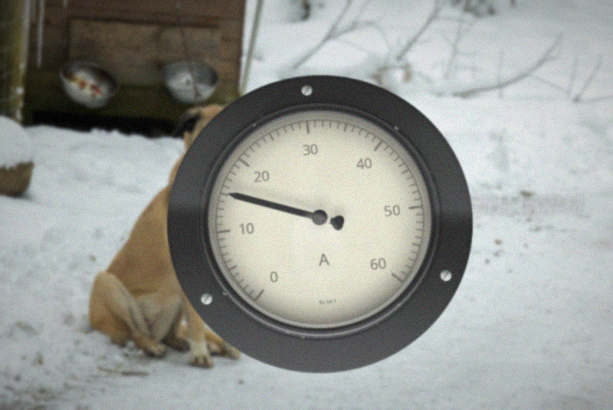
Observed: 15 A
